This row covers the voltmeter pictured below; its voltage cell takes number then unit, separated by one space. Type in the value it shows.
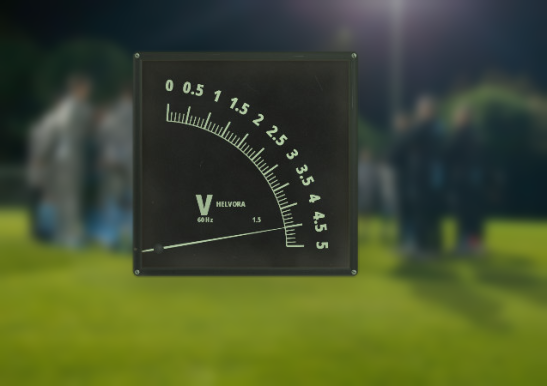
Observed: 4.5 V
